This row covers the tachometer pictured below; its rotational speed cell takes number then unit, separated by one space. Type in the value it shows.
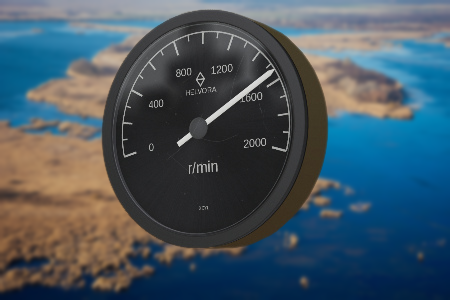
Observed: 1550 rpm
